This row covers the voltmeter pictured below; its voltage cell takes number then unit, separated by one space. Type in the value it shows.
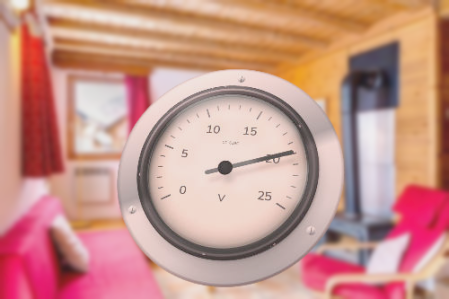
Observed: 20 V
